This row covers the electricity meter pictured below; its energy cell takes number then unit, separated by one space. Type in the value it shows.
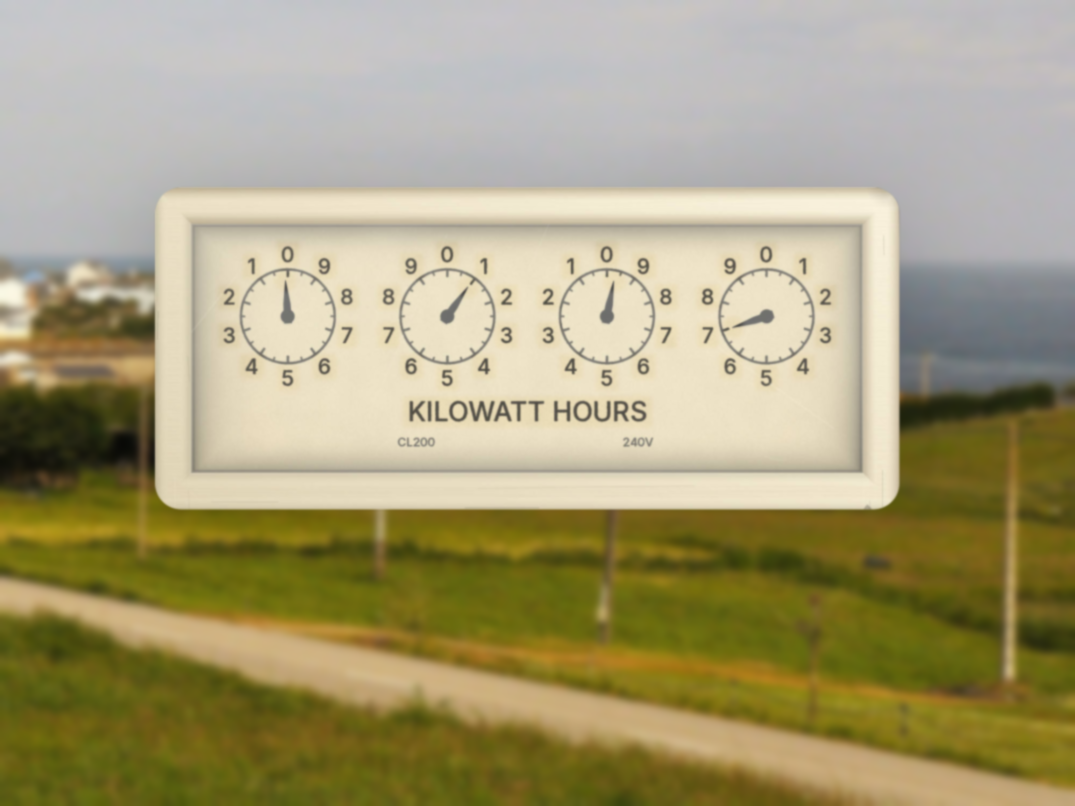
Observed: 97 kWh
